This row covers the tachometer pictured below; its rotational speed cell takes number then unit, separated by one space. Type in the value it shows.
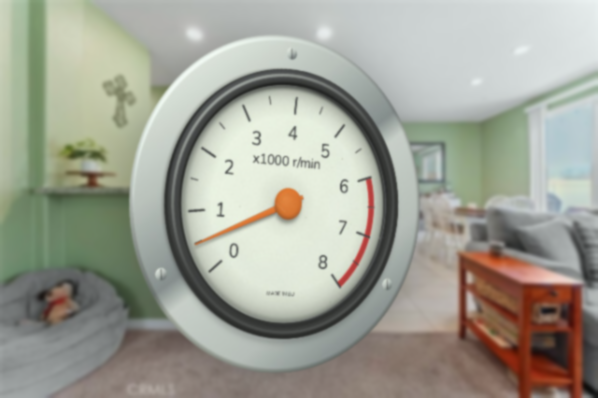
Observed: 500 rpm
